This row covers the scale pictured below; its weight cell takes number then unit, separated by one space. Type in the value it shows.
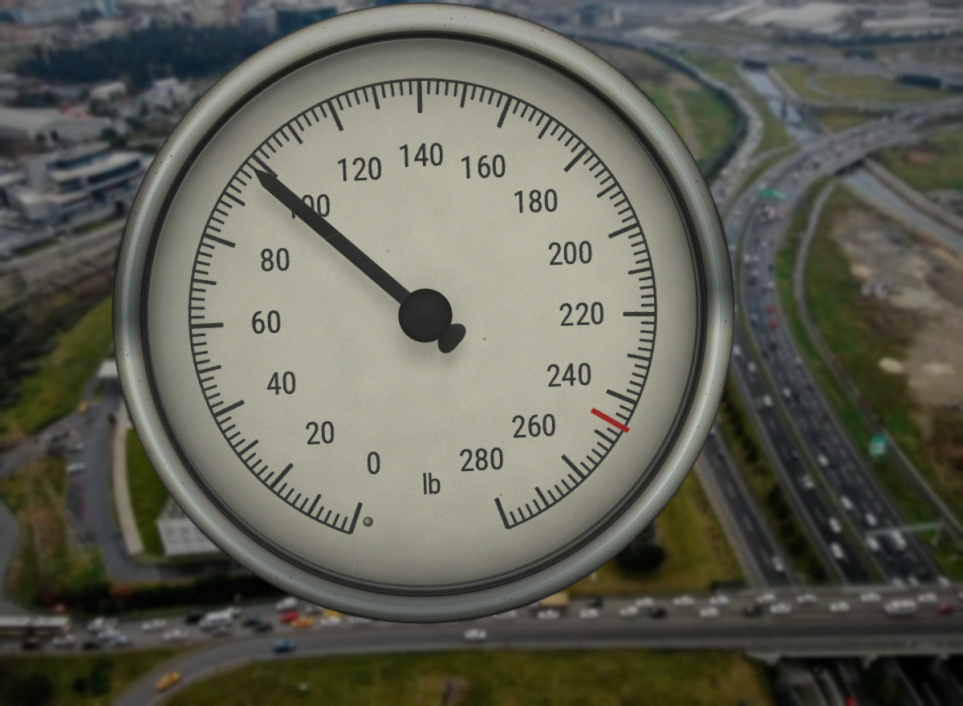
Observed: 98 lb
